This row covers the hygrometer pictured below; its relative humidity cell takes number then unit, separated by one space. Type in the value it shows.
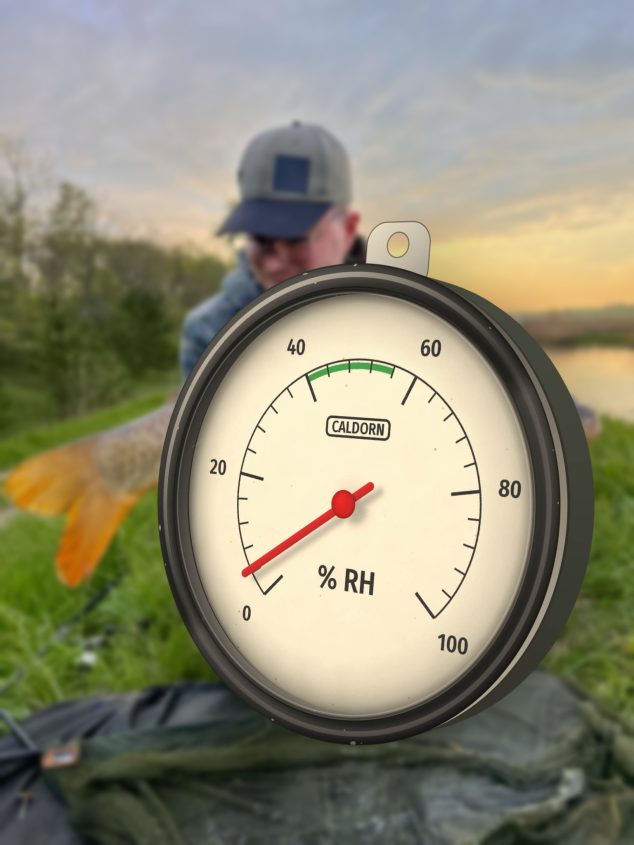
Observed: 4 %
